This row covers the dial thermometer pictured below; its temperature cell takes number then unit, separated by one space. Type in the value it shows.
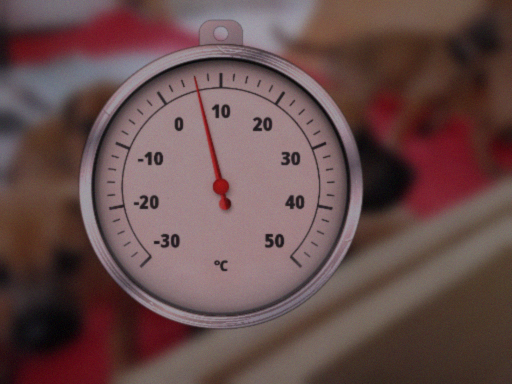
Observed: 6 °C
